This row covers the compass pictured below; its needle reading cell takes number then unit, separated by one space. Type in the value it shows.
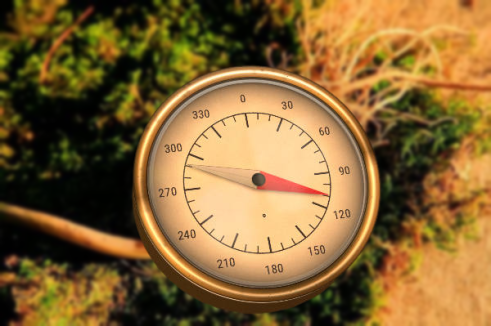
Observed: 110 °
